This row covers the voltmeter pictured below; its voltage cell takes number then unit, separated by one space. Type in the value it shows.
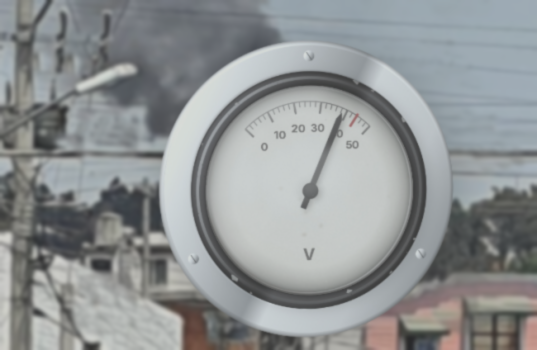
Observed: 38 V
